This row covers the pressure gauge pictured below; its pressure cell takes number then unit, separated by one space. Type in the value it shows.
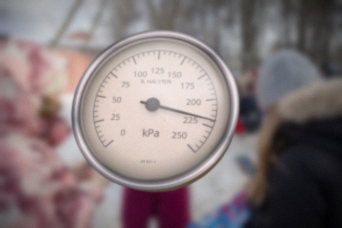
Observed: 220 kPa
